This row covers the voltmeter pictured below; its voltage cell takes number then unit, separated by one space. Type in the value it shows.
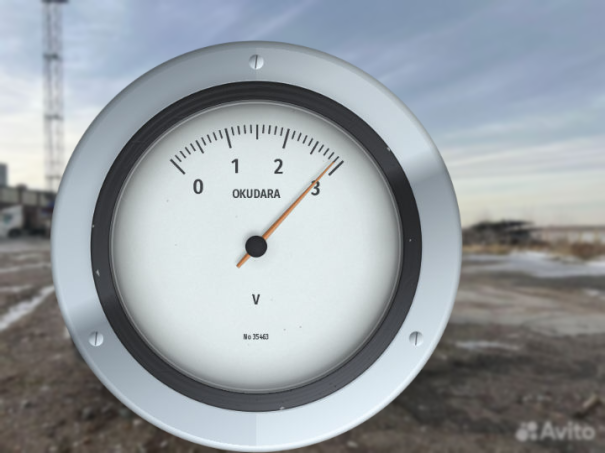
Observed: 2.9 V
